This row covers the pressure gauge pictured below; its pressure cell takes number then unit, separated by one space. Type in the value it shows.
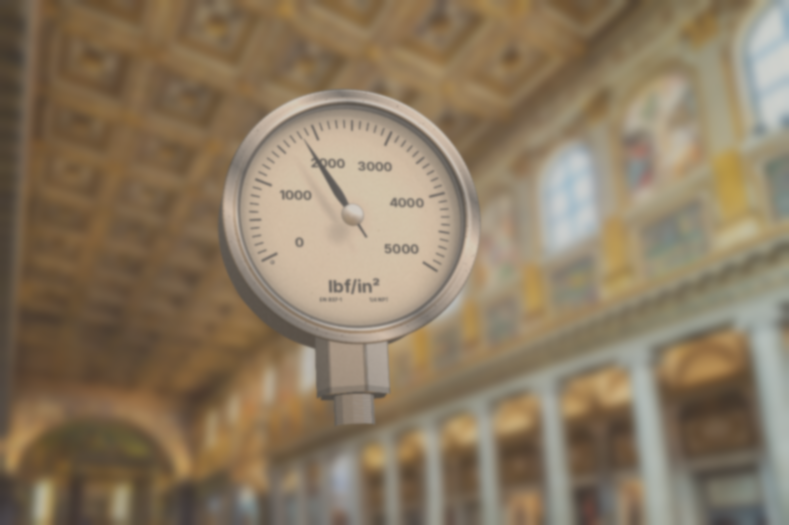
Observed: 1800 psi
